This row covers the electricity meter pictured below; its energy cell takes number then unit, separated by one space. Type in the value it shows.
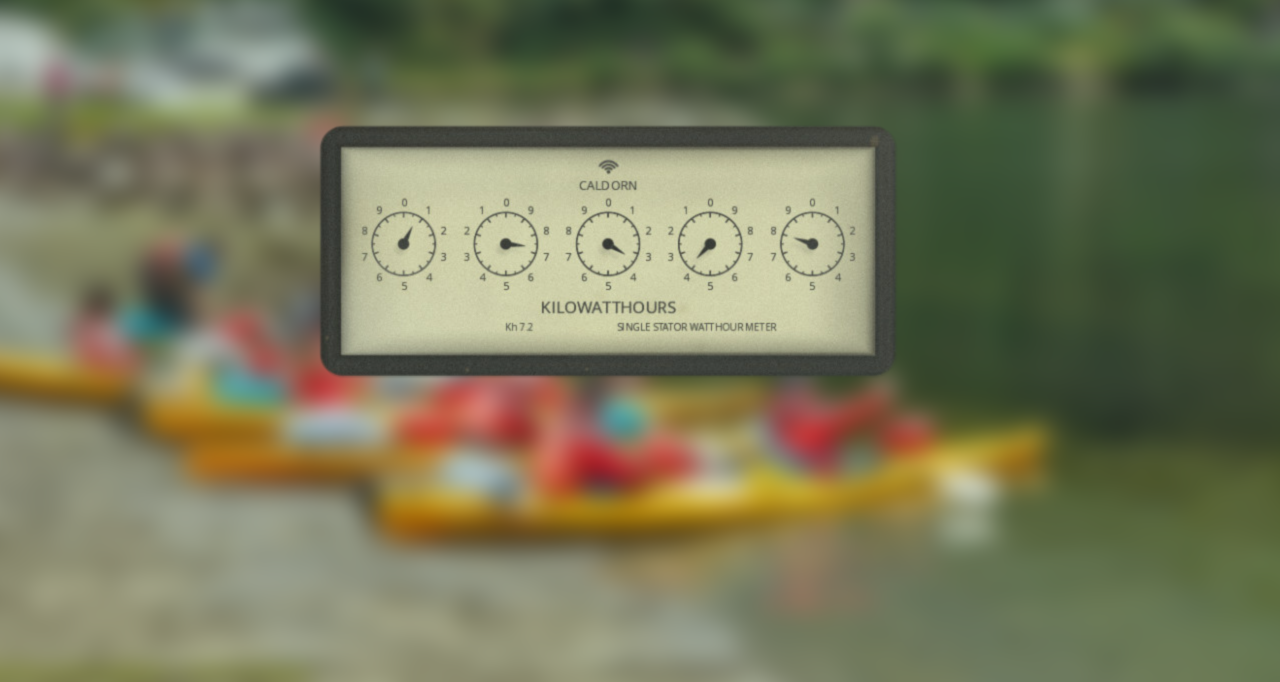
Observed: 7338 kWh
